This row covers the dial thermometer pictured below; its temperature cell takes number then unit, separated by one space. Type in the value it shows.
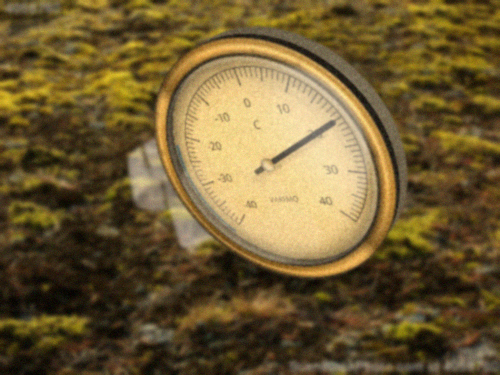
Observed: 20 °C
